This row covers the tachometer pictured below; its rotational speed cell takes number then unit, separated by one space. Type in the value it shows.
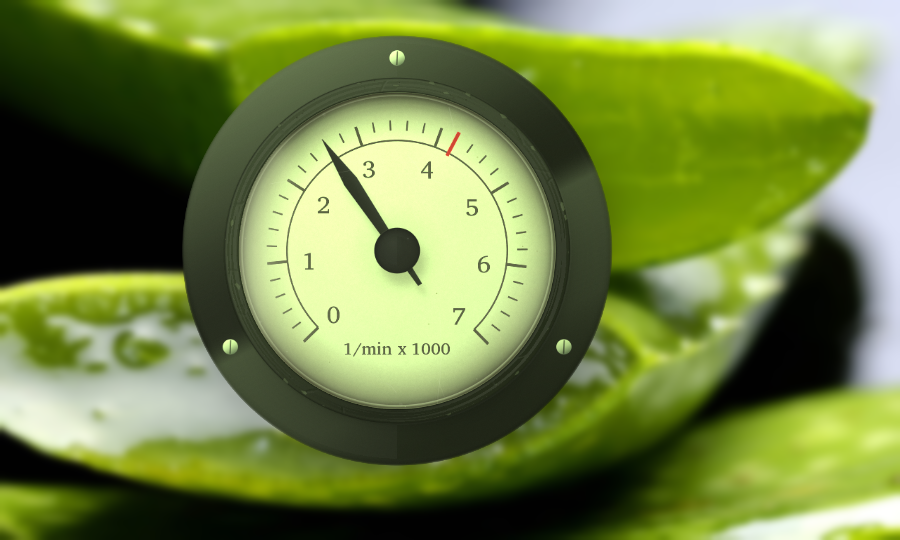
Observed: 2600 rpm
